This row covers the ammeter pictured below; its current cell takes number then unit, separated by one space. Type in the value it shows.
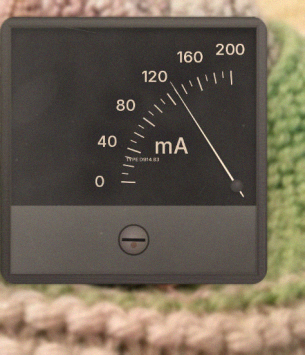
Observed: 130 mA
